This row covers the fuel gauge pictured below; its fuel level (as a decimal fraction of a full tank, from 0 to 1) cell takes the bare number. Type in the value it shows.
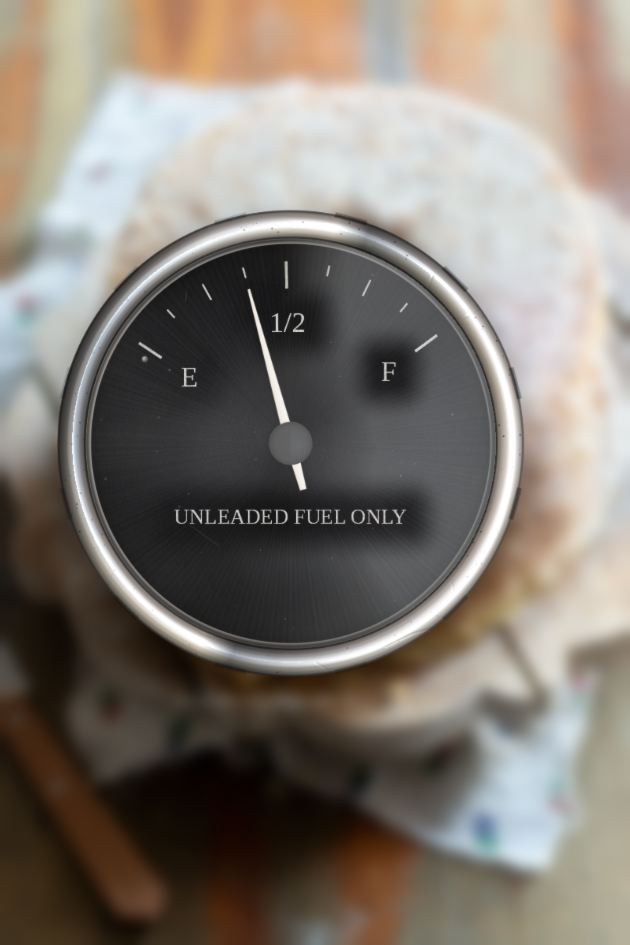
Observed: 0.375
